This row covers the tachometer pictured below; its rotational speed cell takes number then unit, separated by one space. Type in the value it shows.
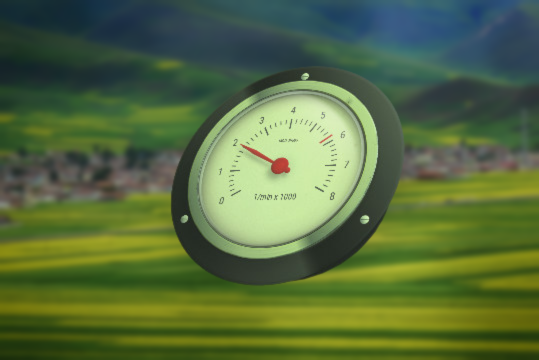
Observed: 2000 rpm
